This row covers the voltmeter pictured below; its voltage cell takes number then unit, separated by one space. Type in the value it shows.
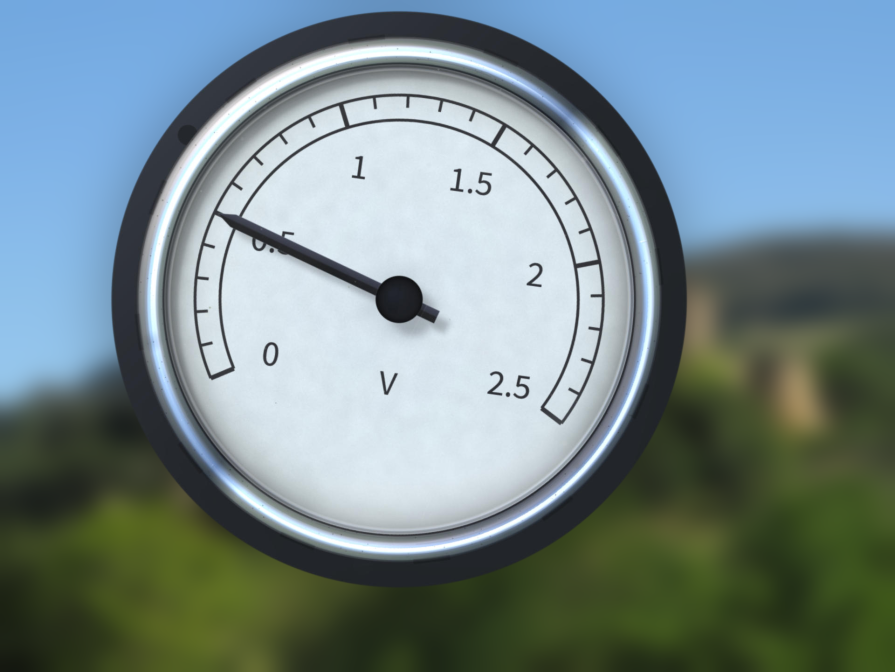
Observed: 0.5 V
